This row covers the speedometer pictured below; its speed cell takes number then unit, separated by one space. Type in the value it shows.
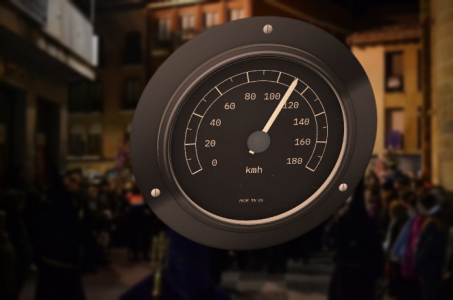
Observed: 110 km/h
